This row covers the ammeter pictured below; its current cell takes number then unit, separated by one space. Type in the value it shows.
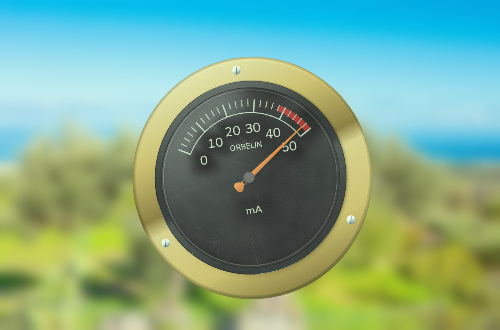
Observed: 48 mA
